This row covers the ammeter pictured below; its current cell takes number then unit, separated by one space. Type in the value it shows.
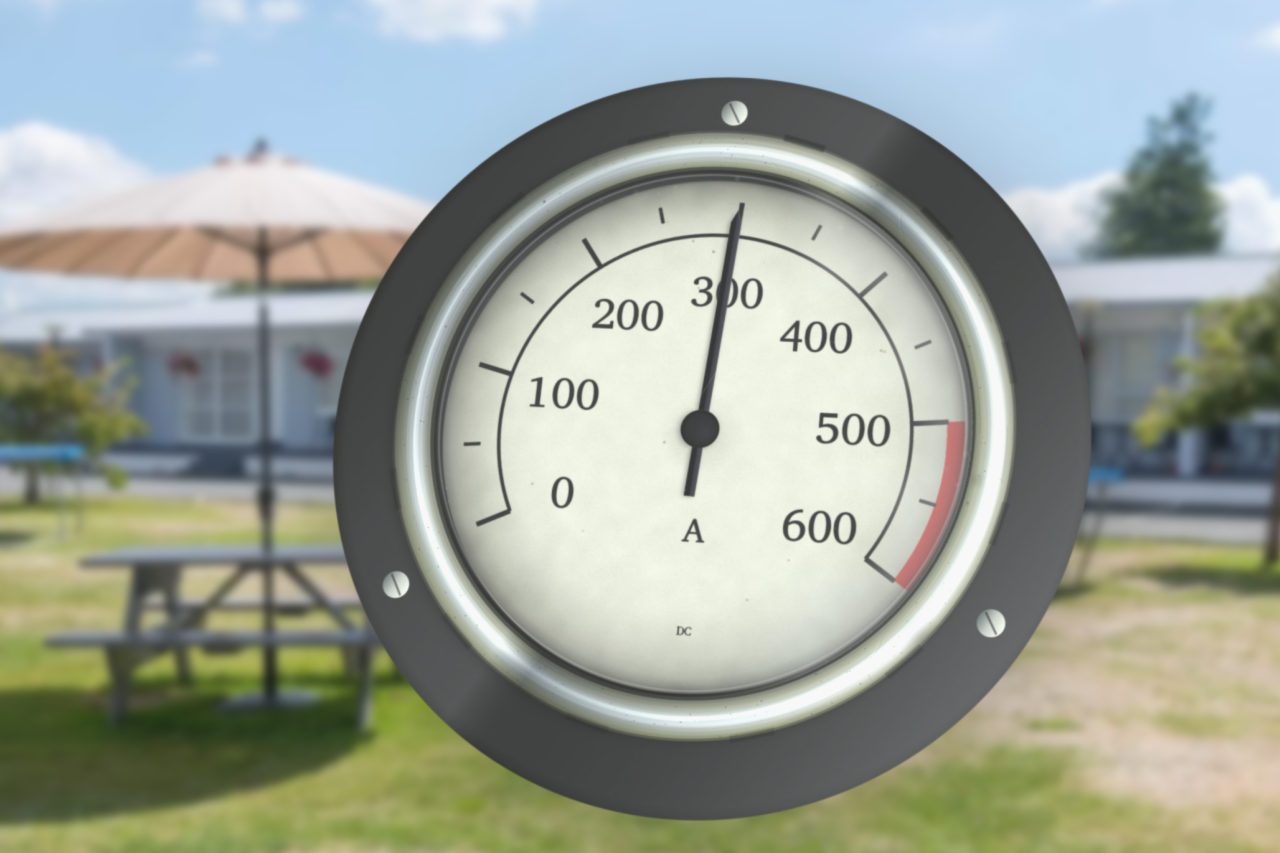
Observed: 300 A
